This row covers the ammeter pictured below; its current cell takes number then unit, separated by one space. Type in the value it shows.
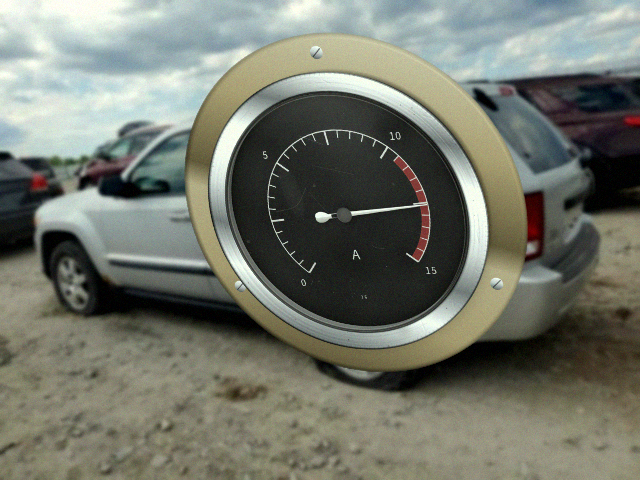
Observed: 12.5 A
